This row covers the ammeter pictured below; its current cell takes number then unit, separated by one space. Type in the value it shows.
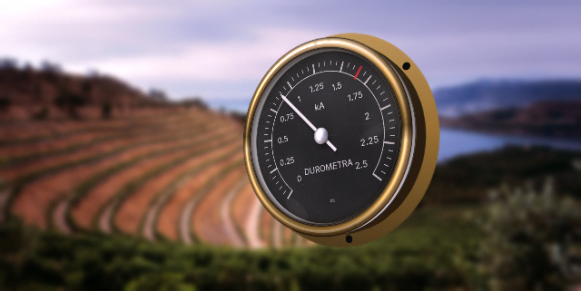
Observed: 0.9 kA
